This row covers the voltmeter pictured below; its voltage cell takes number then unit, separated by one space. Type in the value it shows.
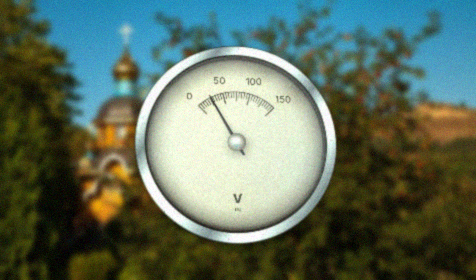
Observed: 25 V
